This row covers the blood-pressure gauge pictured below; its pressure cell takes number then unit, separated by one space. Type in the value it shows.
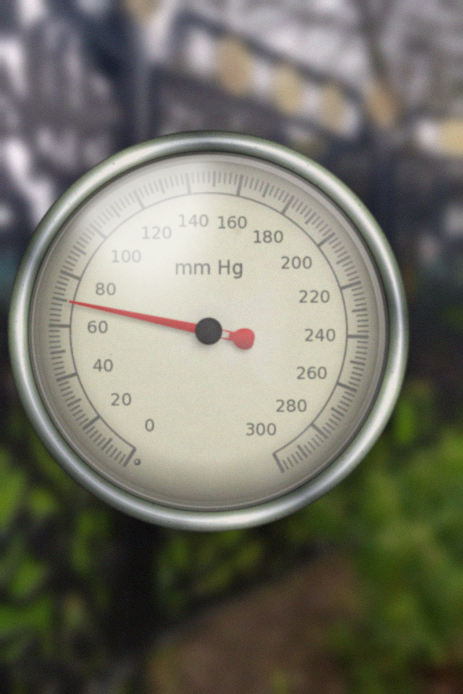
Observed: 70 mmHg
